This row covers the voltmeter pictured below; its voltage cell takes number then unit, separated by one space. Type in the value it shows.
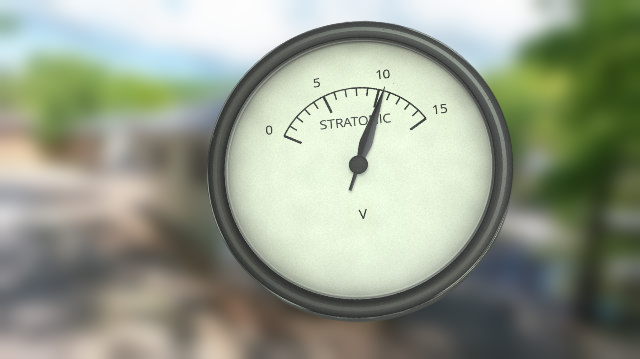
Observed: 10.5 V
